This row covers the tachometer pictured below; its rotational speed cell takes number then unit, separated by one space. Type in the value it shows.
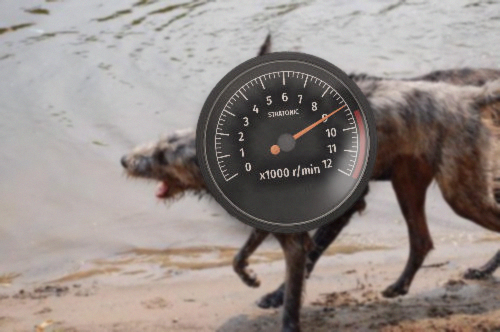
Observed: 9000 rpm
